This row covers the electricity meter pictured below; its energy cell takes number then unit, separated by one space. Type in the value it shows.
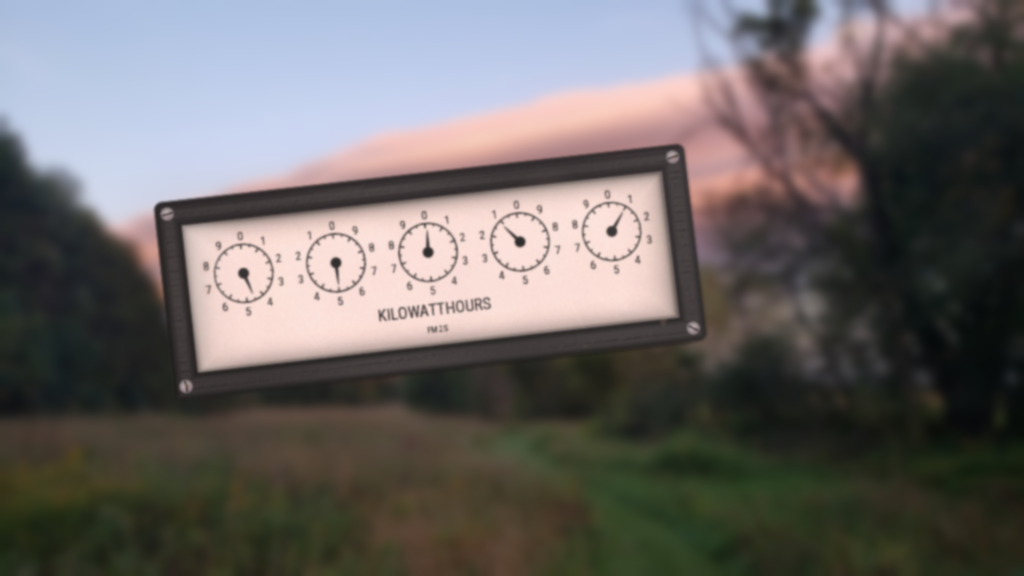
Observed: 45011 kWh
